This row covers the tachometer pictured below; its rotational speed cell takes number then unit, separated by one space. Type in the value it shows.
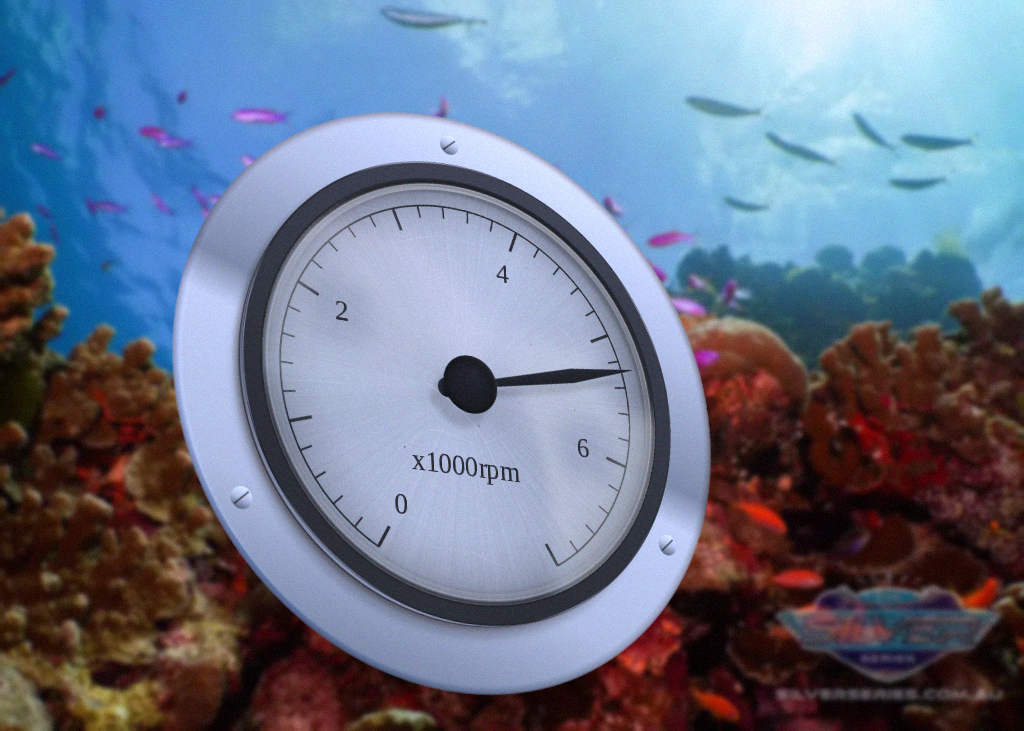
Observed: 5300 rpm
